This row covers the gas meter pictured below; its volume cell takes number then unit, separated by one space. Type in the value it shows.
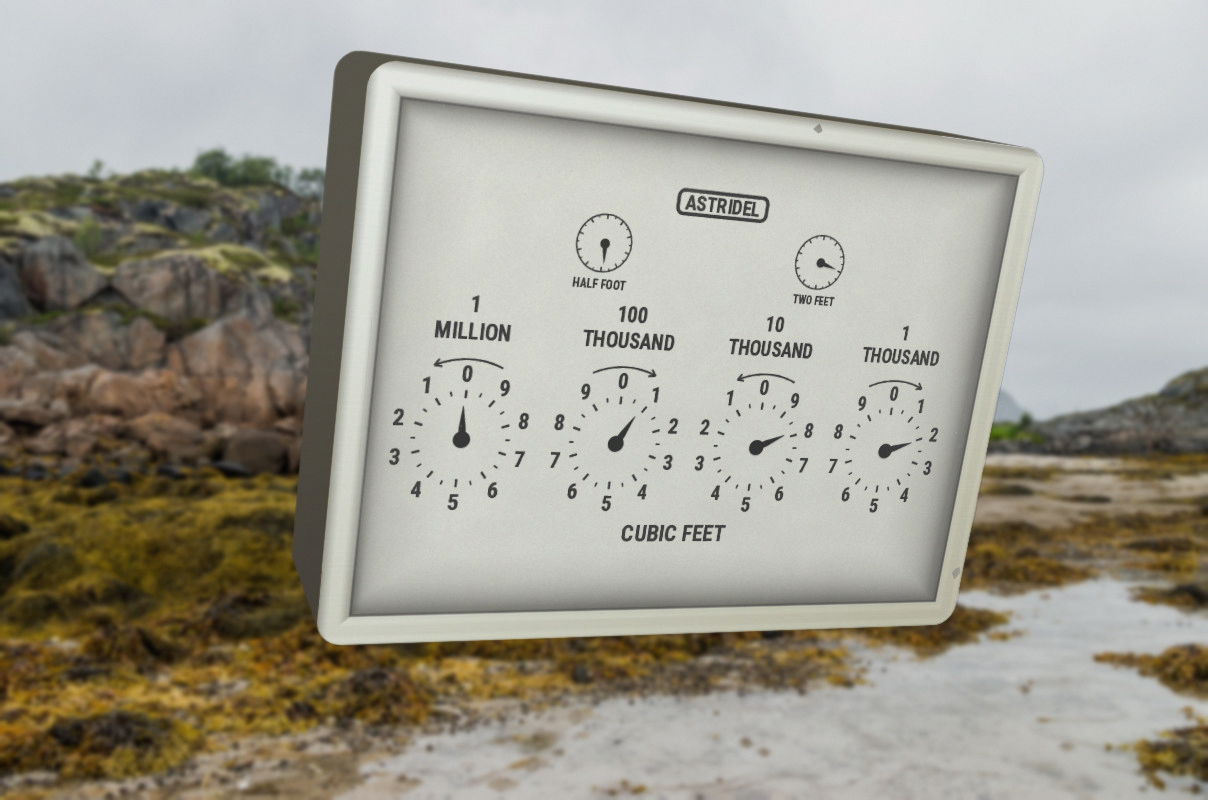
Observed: 8200 ft³
